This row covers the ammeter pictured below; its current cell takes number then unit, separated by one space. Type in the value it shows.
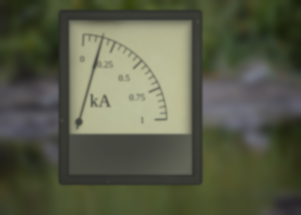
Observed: 0.15 kA
